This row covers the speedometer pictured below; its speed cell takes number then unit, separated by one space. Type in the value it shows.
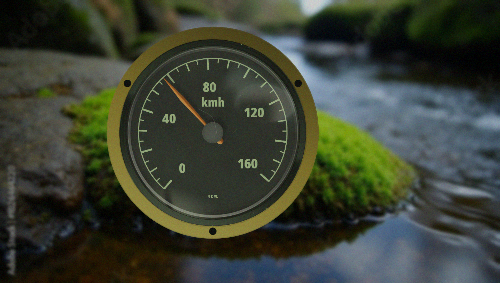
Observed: 57.5 km/h
